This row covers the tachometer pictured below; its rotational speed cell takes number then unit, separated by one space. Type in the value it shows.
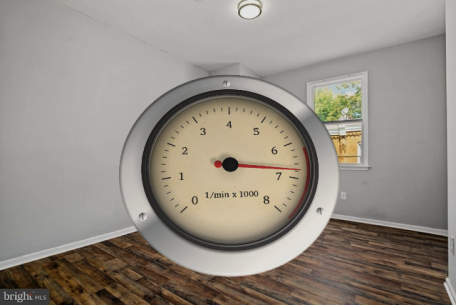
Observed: 6800 rpm
